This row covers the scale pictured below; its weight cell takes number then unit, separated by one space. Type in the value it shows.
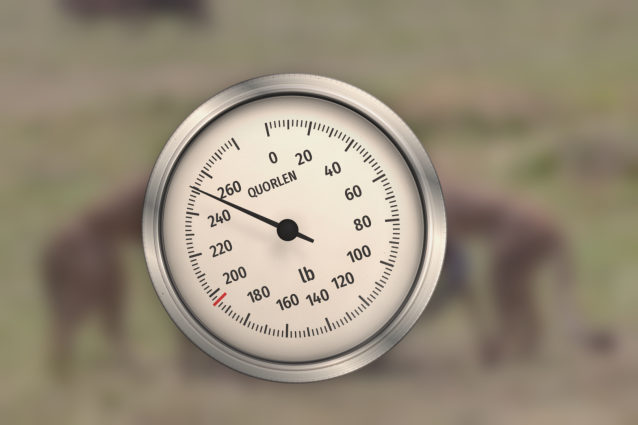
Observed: 252 lb
